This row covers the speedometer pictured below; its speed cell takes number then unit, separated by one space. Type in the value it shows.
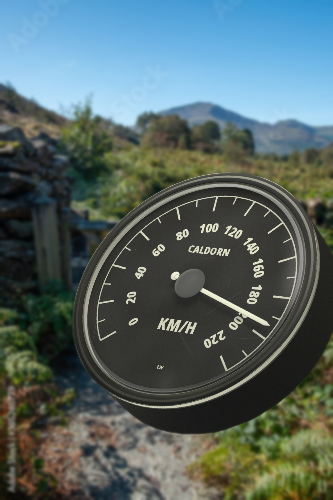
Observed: 195 km/h
